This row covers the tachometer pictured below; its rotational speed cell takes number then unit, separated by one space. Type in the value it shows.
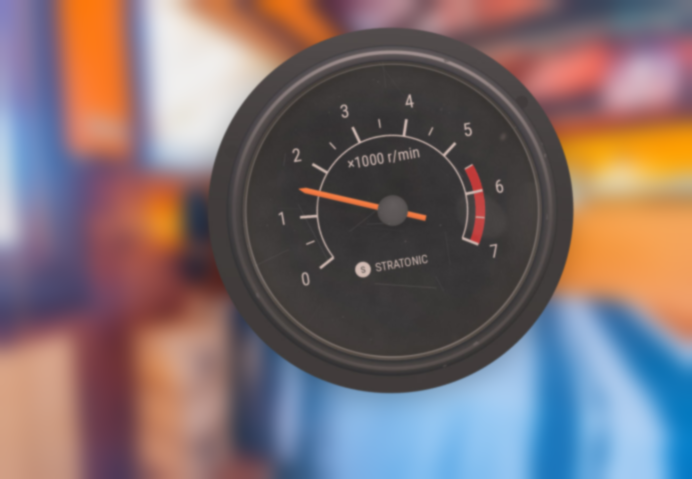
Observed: 1500 rpm
